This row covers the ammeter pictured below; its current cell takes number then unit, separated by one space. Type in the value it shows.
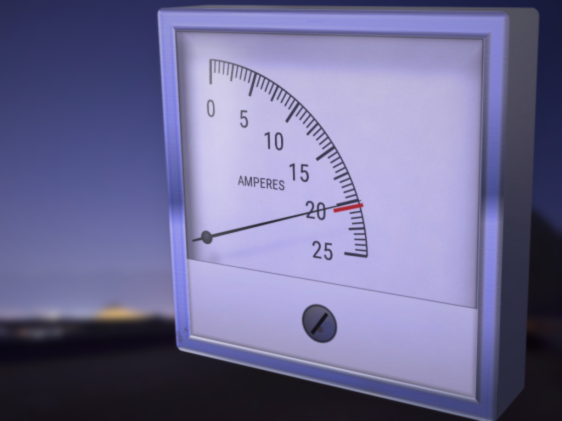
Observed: 20 A
